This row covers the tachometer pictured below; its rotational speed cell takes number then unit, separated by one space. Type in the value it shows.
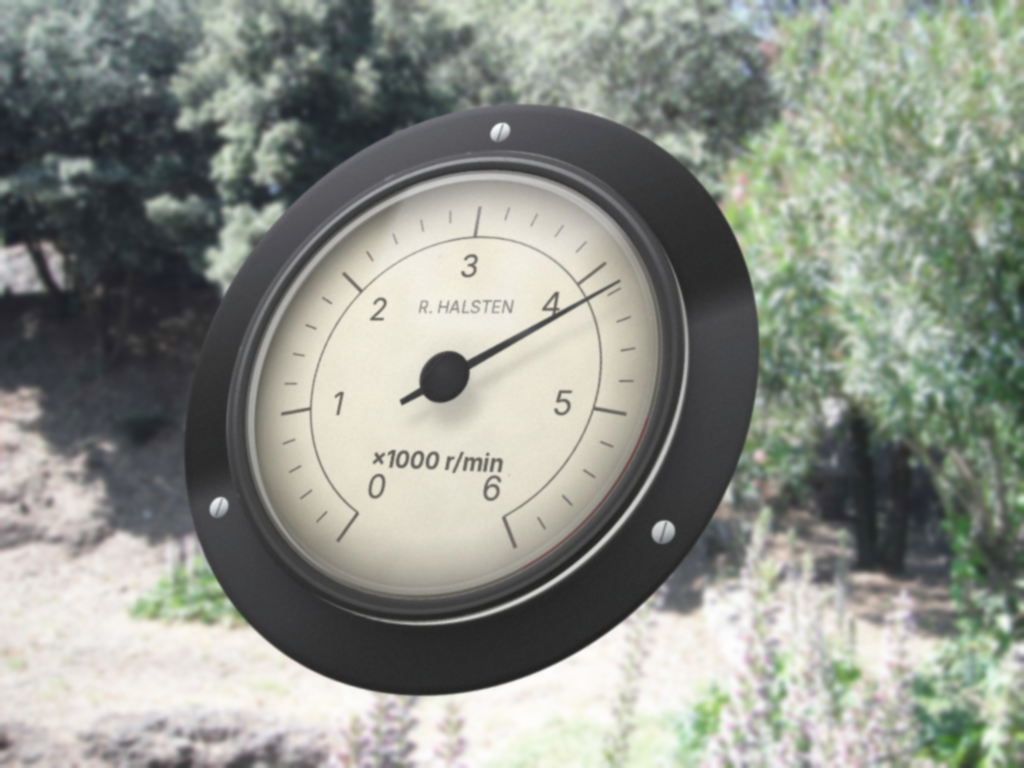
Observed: 4200 rpm
